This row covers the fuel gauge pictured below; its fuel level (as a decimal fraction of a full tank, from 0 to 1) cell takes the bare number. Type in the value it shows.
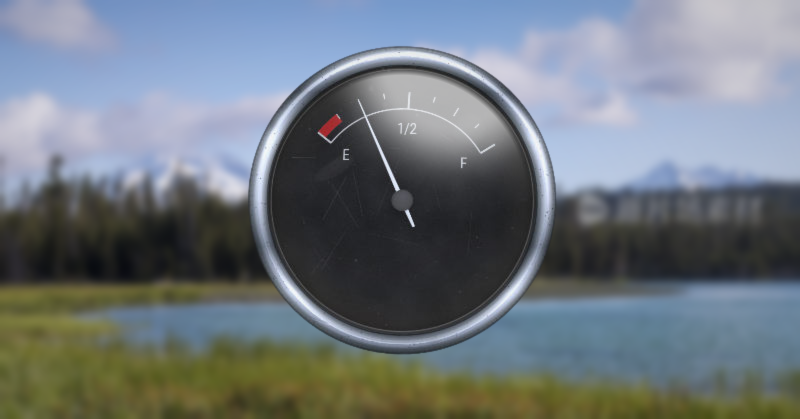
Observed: 0.25
